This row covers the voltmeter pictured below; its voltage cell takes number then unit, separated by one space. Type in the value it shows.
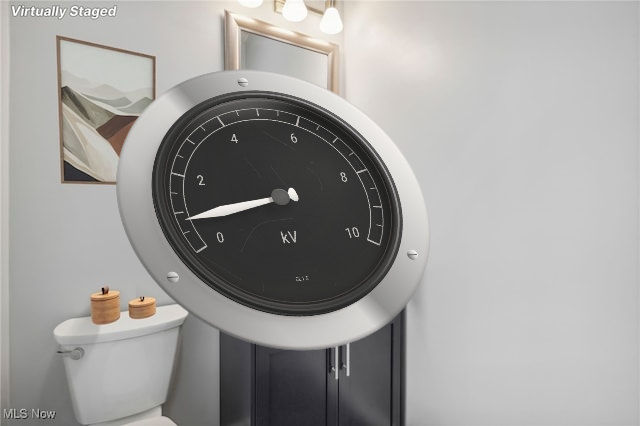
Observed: 0.75 kV
